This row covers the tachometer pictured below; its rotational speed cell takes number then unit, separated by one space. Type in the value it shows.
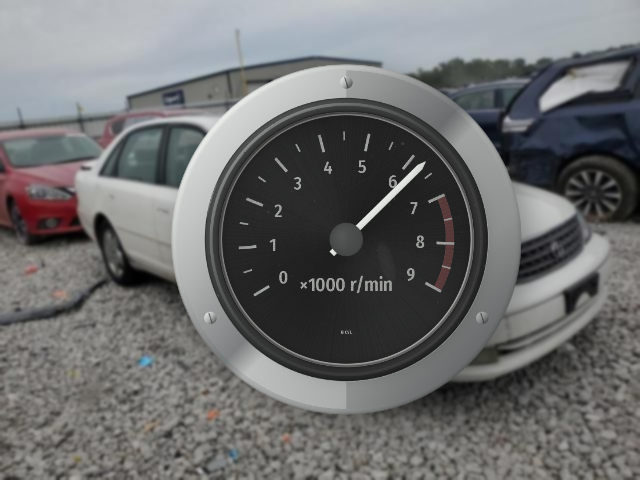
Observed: 6250 rpm
